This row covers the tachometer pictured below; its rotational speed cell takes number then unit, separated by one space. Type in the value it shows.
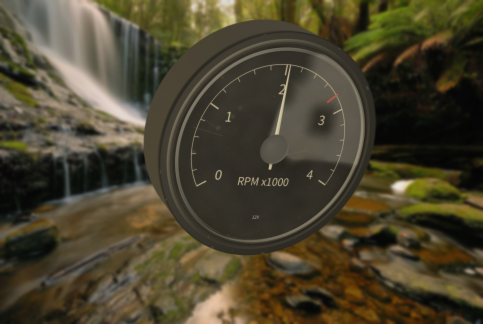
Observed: 2000 rpm
